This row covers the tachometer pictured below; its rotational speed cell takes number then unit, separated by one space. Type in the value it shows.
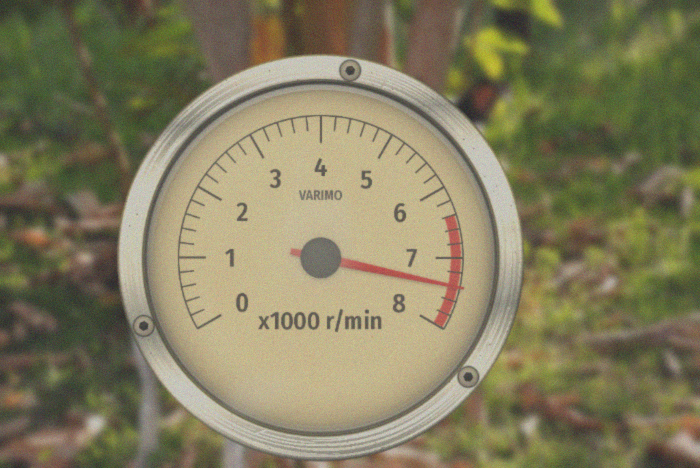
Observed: 7400 rpm
